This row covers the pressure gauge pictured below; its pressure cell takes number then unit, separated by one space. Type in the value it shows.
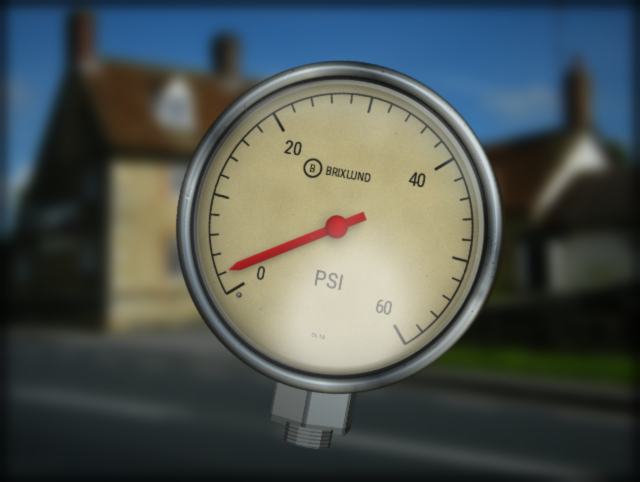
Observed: 2 psi
